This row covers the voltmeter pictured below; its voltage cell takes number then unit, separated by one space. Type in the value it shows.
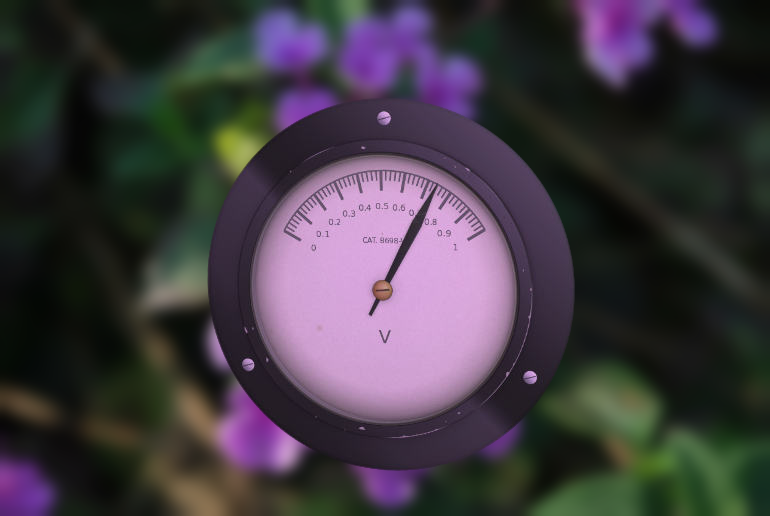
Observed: 0.74 V
